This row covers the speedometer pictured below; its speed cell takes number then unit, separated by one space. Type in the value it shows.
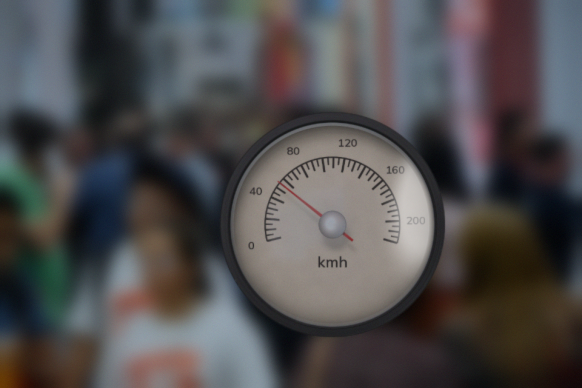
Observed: 55 km/h
